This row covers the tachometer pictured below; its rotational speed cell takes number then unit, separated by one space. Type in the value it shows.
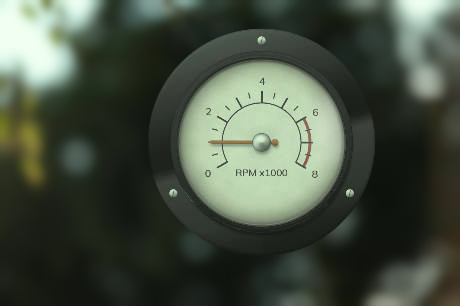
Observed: 1000 rpm
